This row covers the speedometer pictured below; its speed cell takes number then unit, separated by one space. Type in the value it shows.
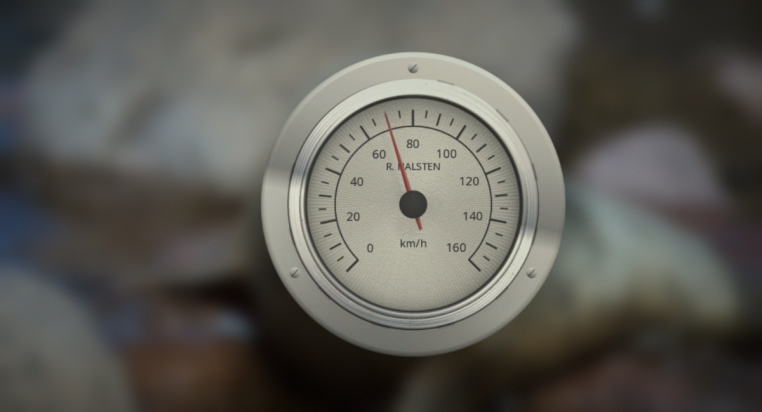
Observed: 70 km/h
